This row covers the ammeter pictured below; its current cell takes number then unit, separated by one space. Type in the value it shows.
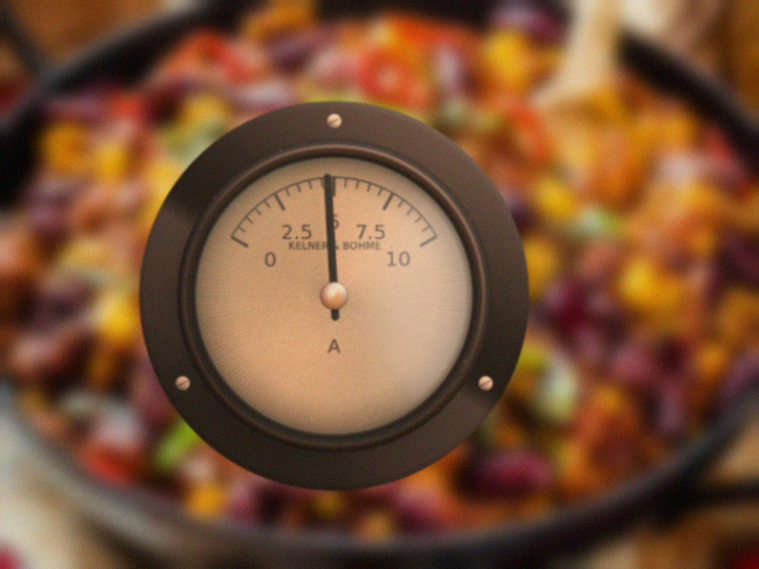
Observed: 4.75 A
